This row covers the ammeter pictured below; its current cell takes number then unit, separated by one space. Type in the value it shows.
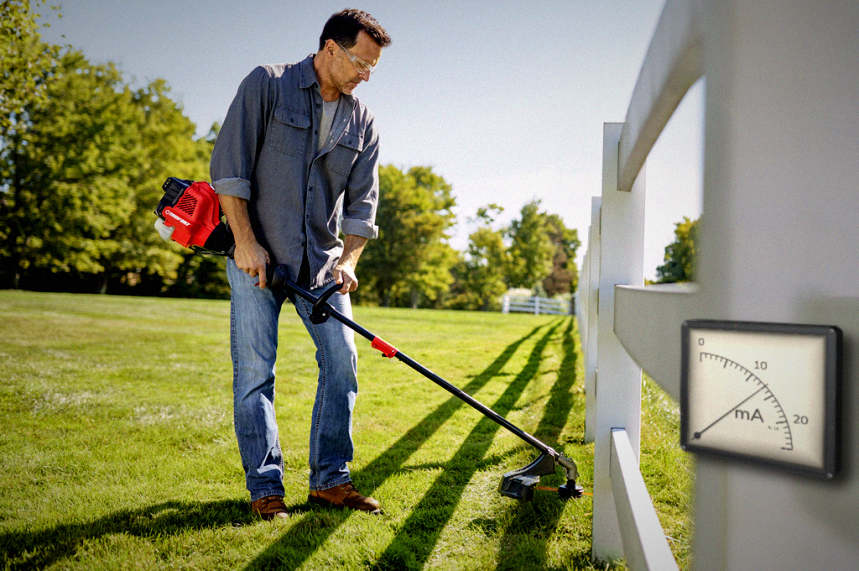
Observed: 13 mA
